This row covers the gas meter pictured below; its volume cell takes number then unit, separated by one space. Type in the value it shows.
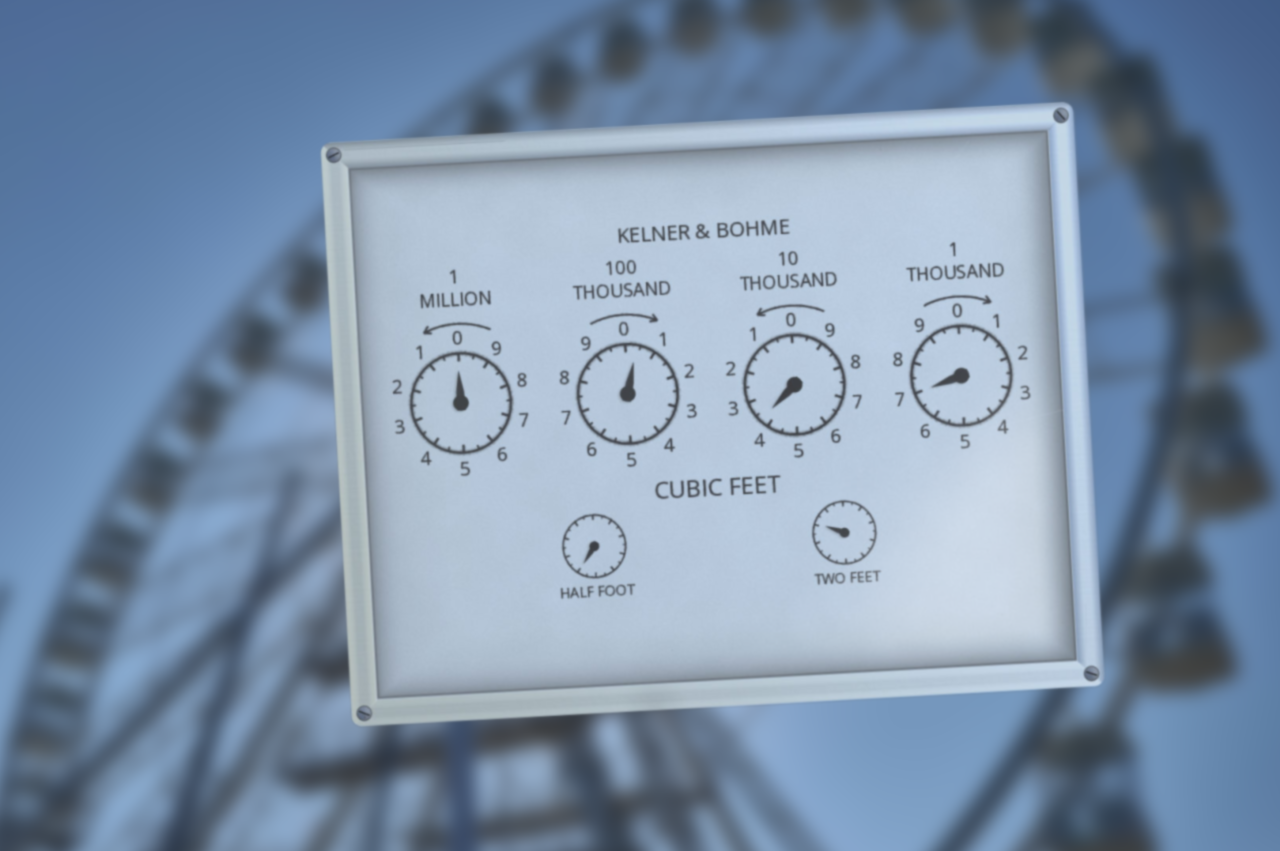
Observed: 3700 ft³
